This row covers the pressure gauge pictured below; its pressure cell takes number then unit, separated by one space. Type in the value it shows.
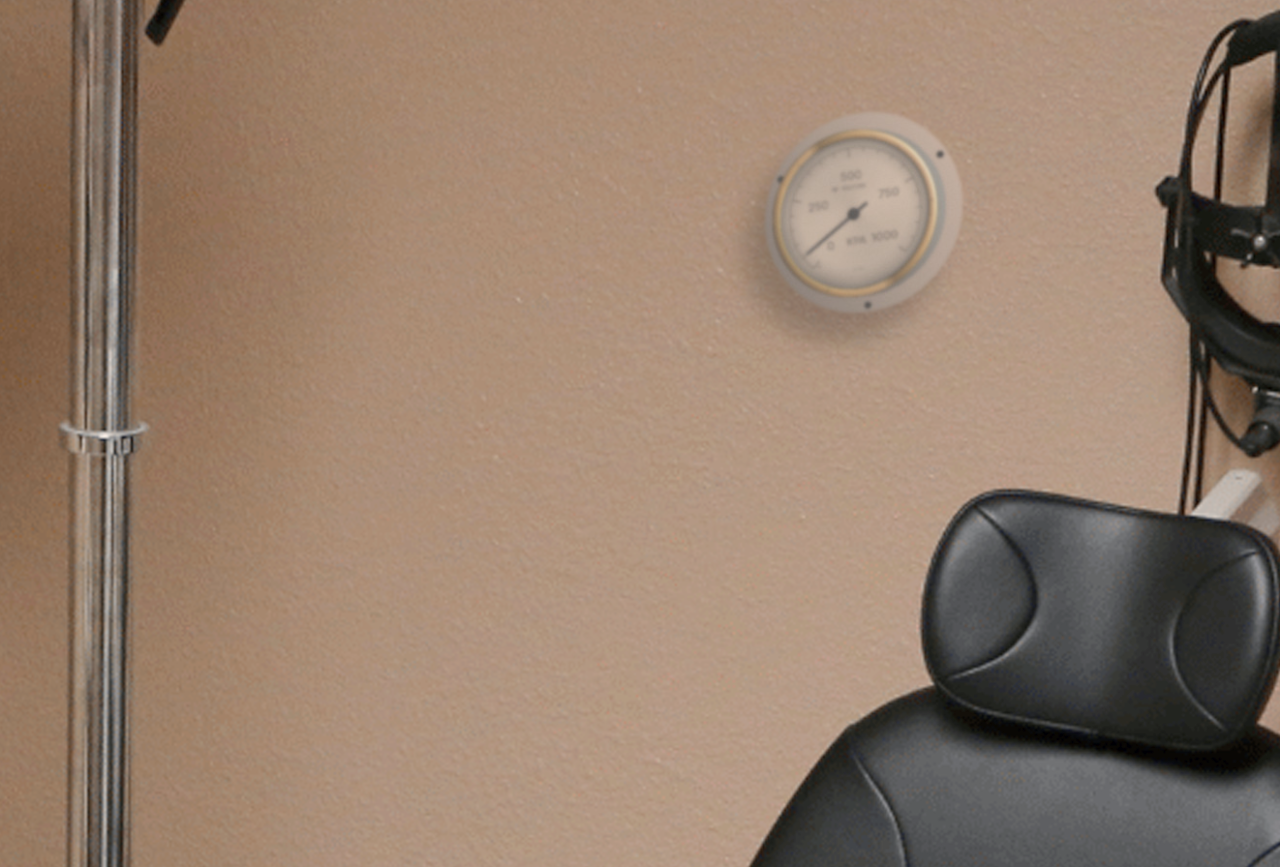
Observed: 50 kPa
